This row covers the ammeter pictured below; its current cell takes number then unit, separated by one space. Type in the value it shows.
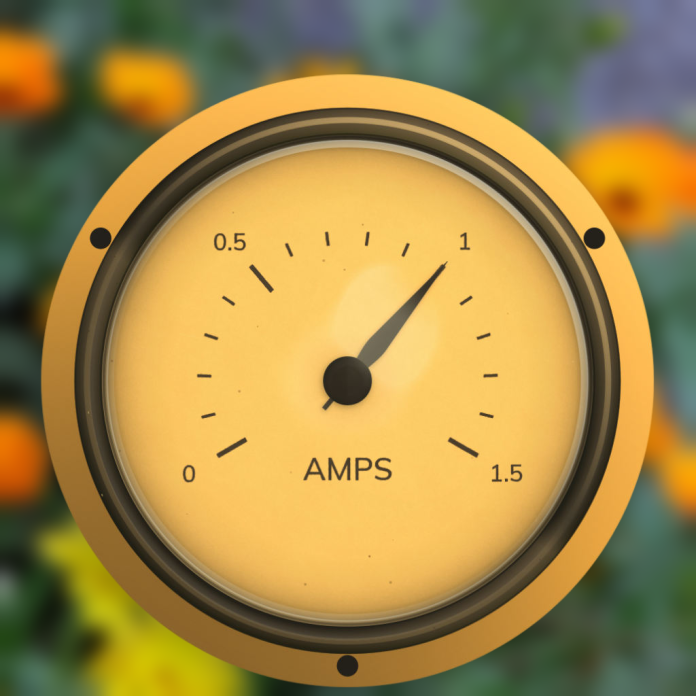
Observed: 1 A
